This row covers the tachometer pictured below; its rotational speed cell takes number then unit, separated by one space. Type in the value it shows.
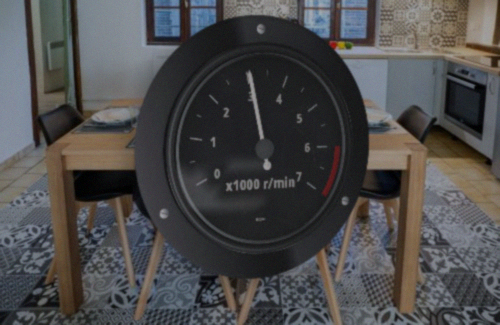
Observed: 3000 rpm
